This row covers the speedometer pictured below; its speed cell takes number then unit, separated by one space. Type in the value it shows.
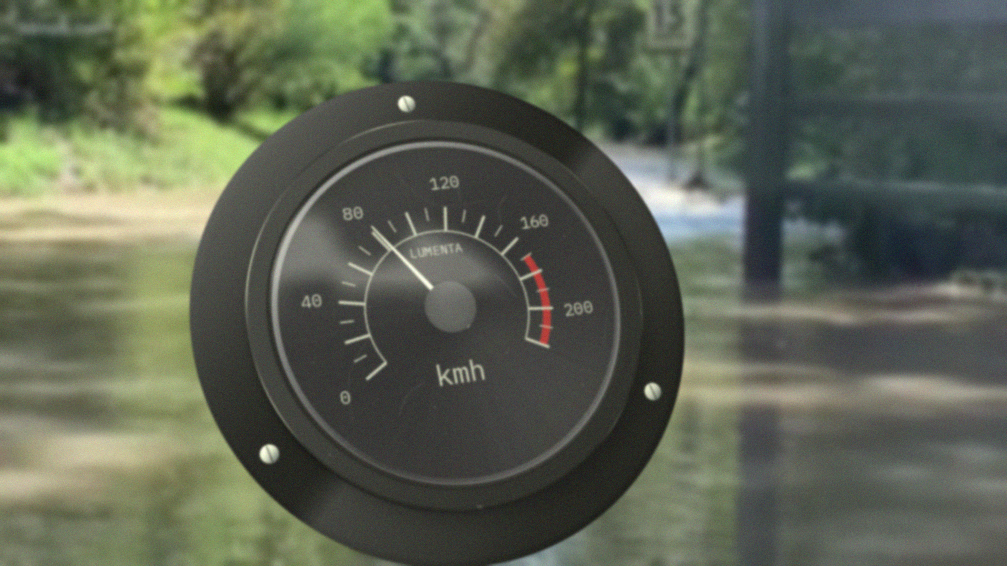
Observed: 80 km/h
